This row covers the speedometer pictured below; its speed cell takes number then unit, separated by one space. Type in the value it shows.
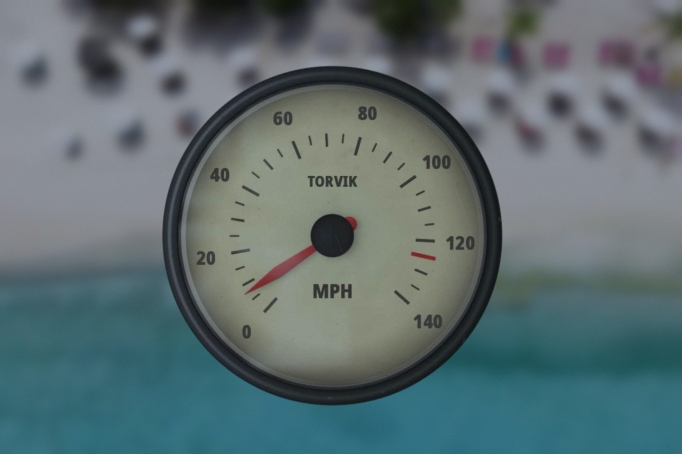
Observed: 7.5 mph
